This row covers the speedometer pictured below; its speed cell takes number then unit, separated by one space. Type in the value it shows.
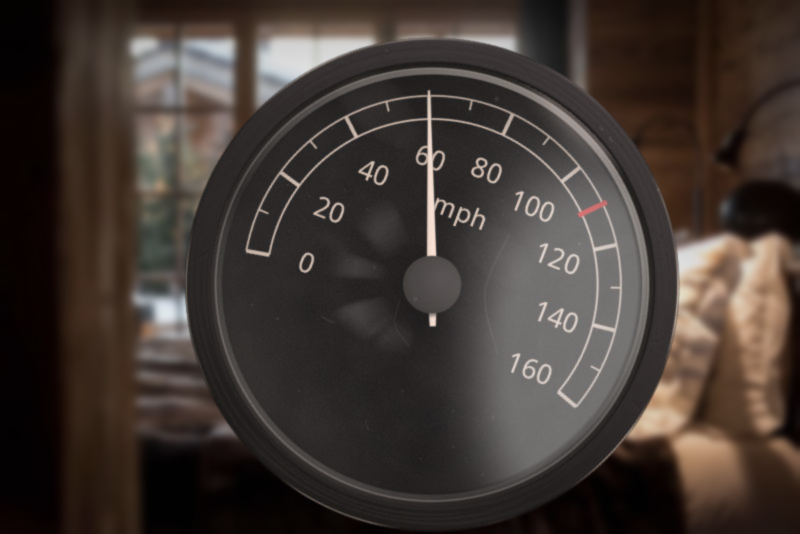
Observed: 60 mph
